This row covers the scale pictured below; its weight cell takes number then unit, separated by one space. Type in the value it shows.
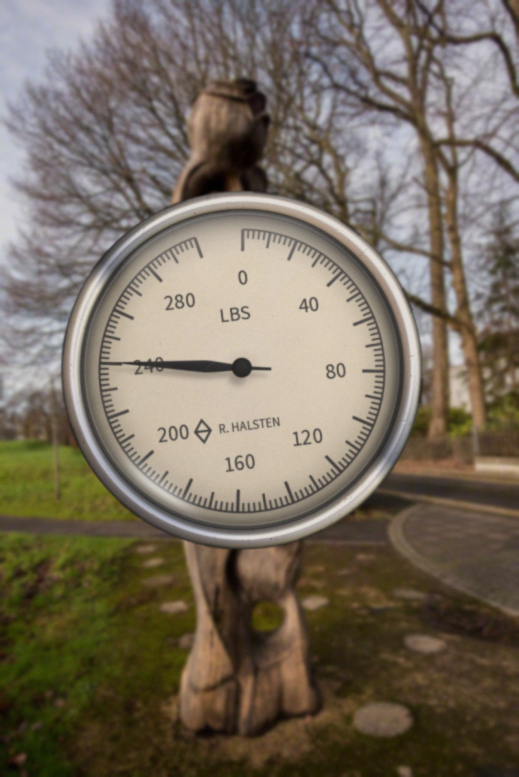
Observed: 240 lb
